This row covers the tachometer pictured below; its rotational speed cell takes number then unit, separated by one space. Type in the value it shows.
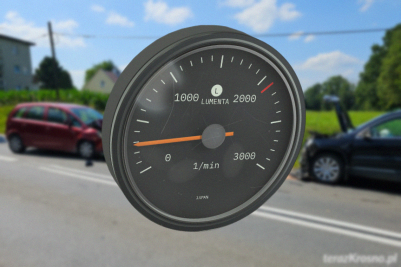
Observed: 300 rpm
